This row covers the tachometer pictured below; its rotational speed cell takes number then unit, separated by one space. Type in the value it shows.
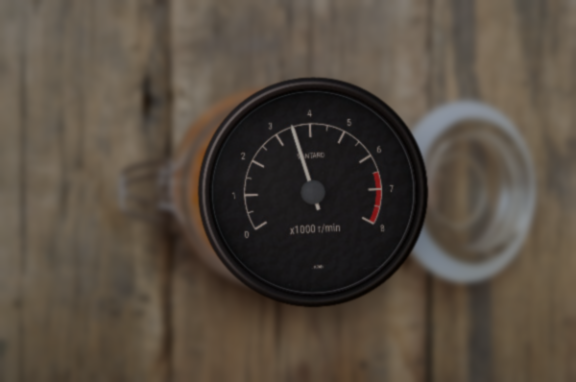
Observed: 3500 rpm
